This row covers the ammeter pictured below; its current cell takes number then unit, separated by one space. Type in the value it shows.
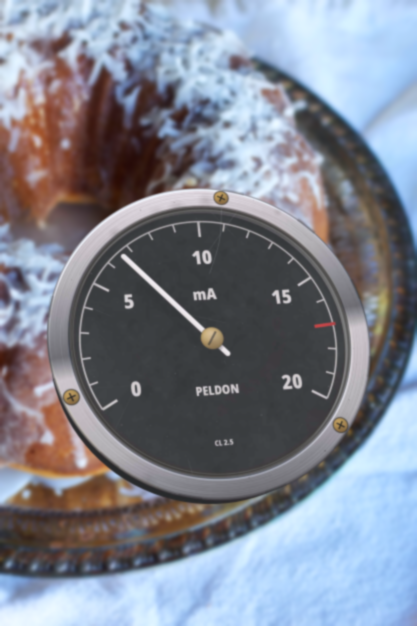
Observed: 6.5 mA
